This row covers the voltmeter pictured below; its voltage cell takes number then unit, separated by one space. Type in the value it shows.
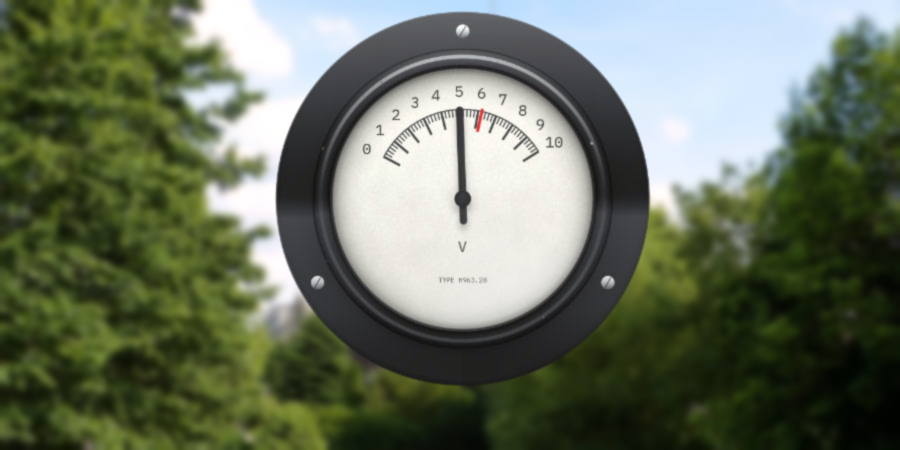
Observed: 5 V
